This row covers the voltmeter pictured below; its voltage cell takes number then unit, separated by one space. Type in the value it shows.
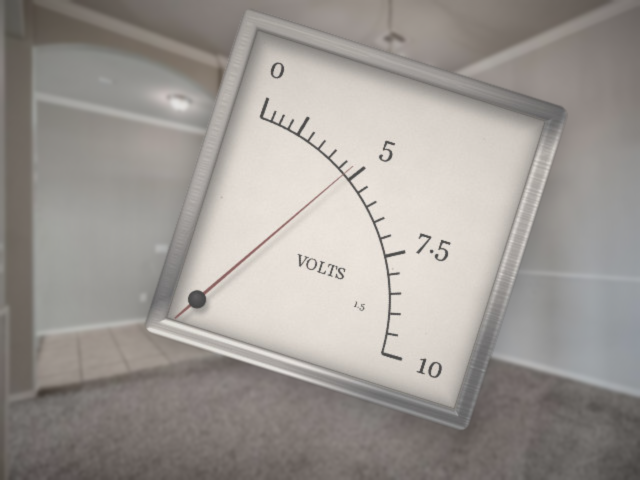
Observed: 4.75 V
